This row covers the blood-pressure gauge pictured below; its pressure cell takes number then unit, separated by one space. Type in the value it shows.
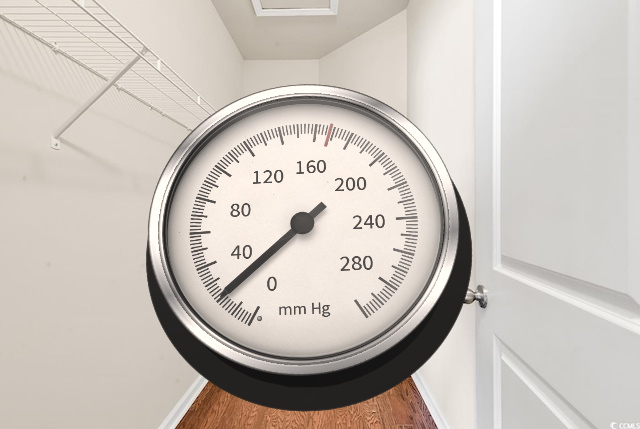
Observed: 20 mmHg
